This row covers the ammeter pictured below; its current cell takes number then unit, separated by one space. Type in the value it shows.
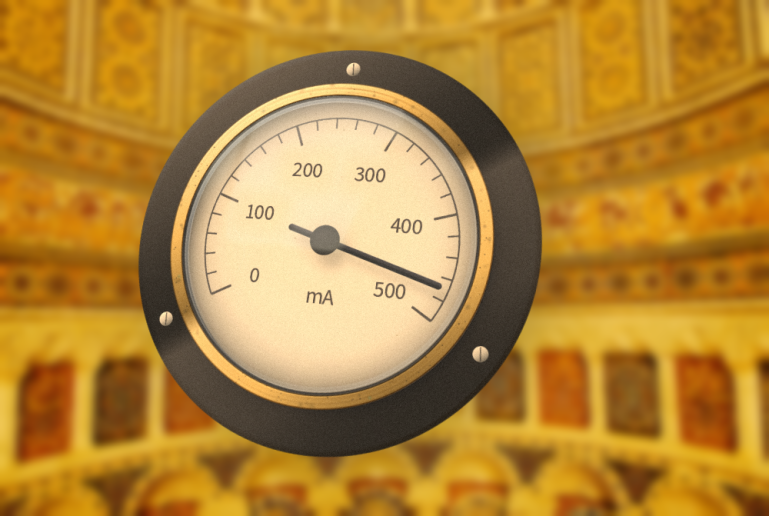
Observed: 470 mA
